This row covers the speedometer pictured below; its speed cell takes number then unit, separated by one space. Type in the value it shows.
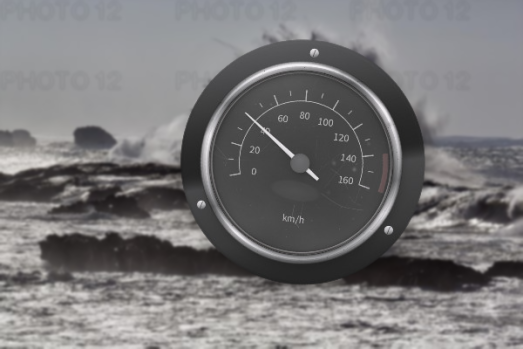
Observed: 40 km/h
